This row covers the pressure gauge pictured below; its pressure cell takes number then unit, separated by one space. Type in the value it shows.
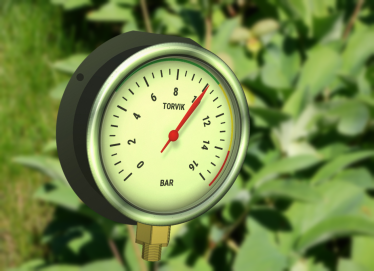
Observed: 10 bar
